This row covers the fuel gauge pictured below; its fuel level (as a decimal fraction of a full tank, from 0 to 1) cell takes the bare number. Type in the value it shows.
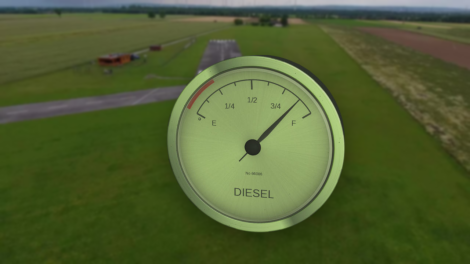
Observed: 0.875
